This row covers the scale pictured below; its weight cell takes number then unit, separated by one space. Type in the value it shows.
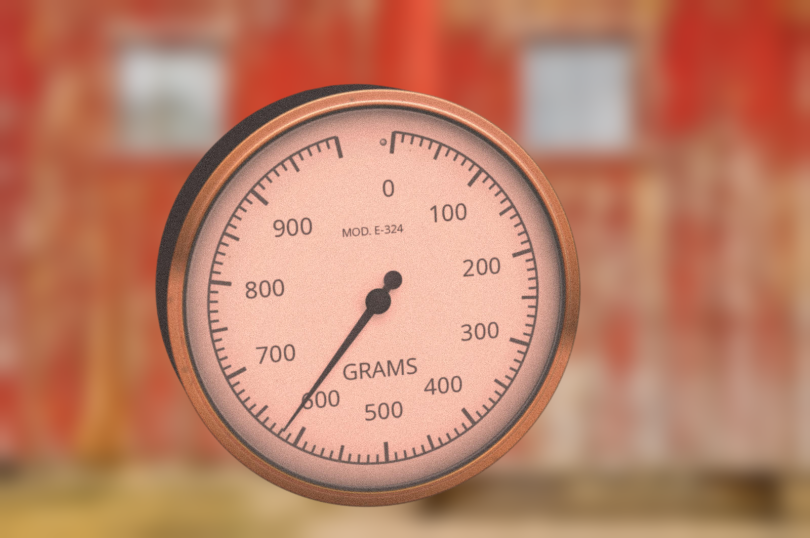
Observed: 620 g
